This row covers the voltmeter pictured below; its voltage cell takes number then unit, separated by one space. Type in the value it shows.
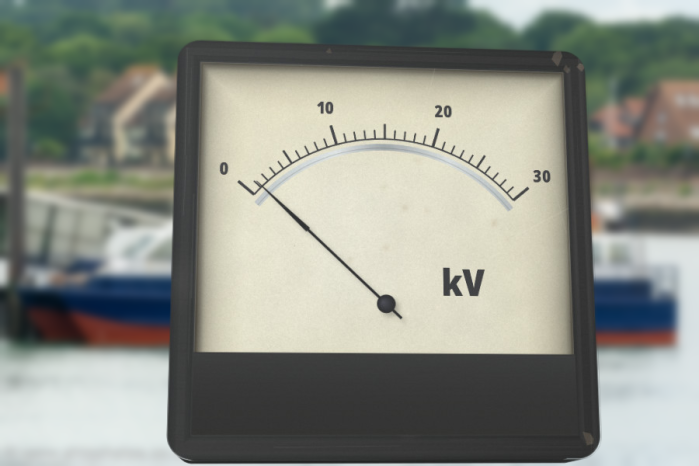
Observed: 1 kV
